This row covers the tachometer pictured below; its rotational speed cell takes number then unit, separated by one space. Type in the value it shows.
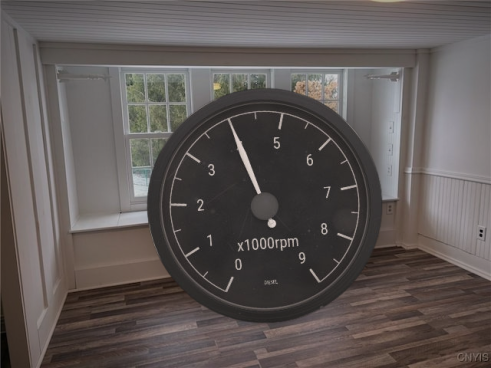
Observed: 4000 rpm
